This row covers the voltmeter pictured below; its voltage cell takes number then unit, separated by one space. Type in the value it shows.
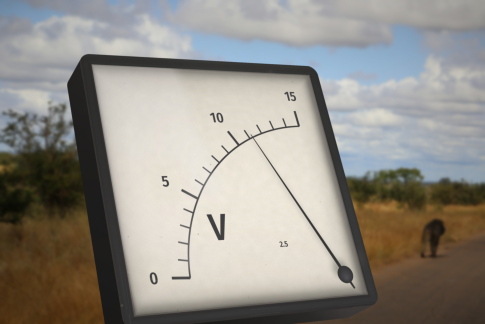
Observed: 11 V
